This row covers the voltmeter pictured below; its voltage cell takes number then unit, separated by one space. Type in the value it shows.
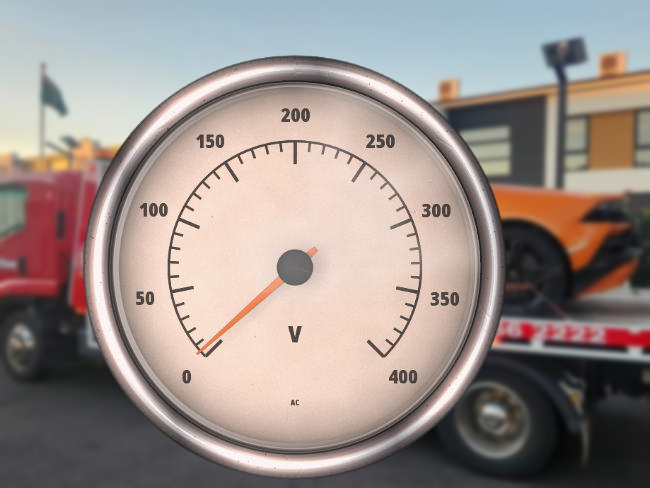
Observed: 5 V
